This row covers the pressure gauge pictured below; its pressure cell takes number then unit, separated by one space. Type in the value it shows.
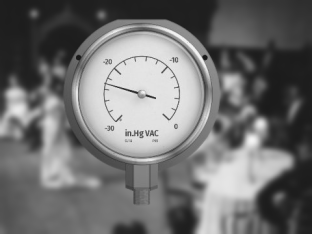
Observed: -23 inHg
